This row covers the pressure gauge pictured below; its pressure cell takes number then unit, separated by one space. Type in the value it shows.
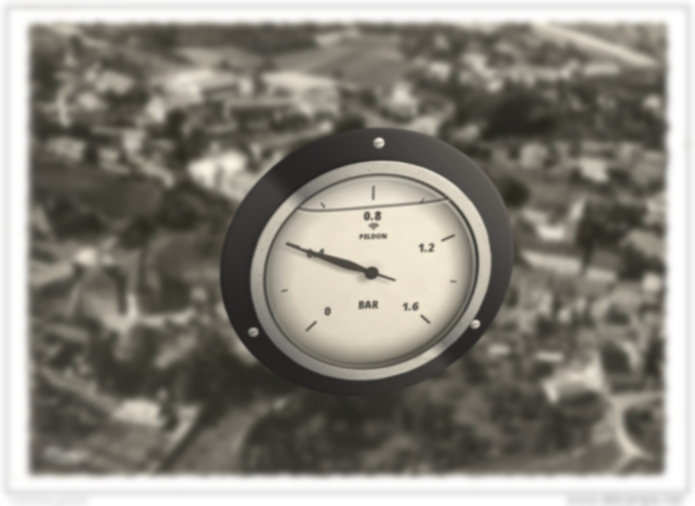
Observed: 0.4 bar
